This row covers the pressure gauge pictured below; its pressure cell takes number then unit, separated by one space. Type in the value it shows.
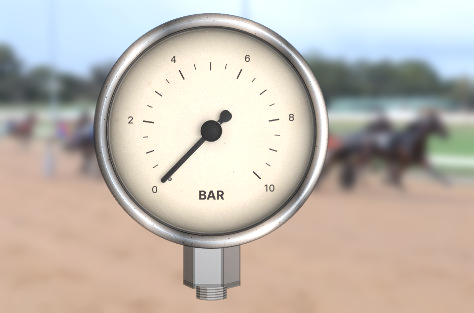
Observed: 0 bar
